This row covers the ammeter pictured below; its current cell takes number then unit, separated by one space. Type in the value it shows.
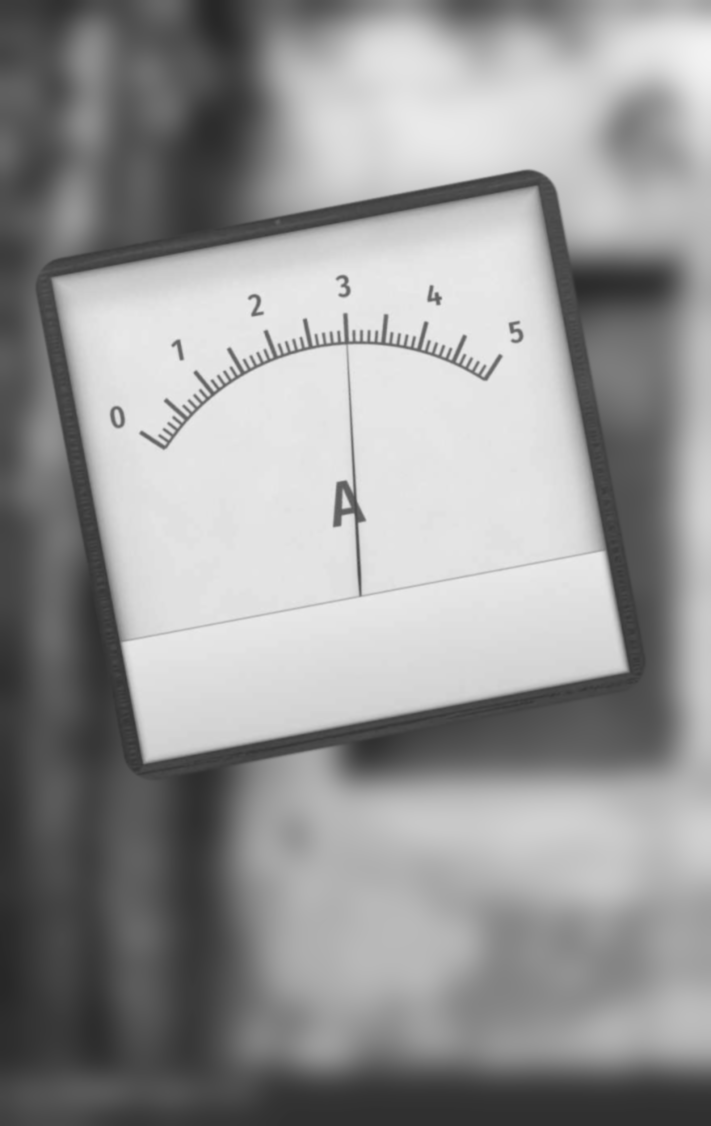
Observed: 3 A
